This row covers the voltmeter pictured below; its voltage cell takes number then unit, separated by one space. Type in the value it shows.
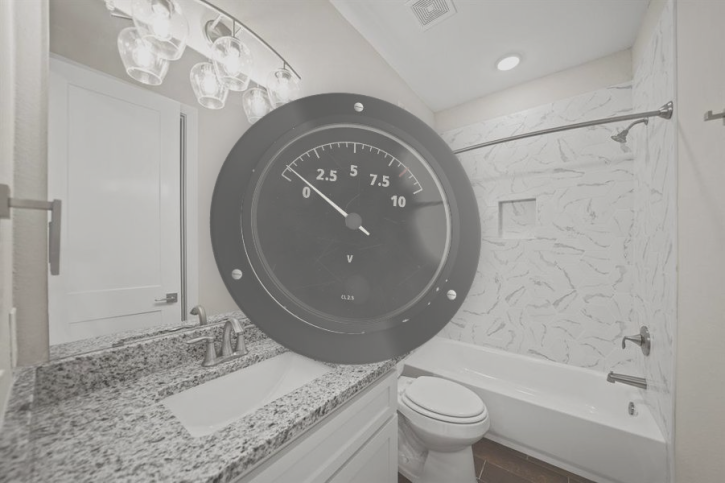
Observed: 0.5 V
